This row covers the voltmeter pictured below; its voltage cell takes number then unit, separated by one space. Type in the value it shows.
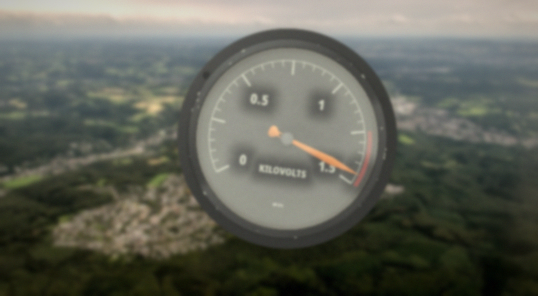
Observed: 1.45 kV
